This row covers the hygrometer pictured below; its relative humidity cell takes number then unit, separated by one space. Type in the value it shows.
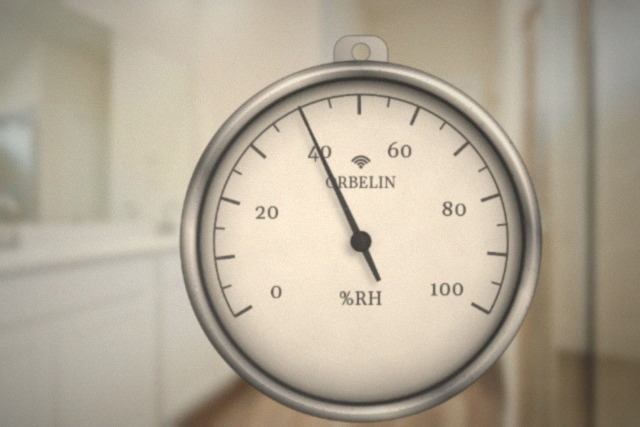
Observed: 40 %
